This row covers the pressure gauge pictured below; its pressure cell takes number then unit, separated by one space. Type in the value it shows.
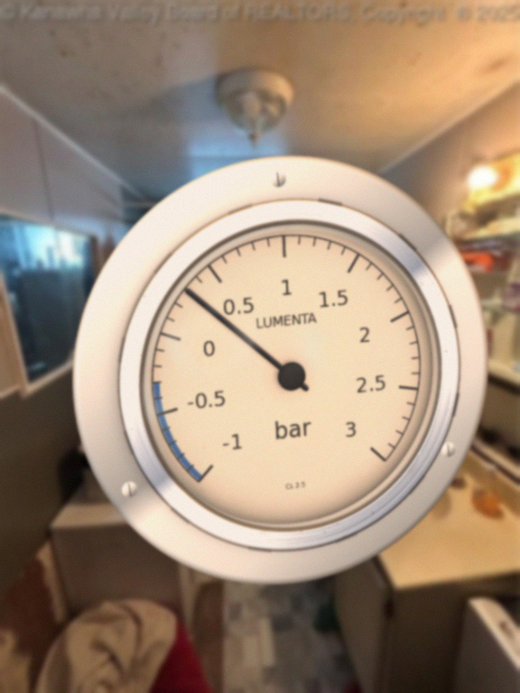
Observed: 0.3 bar
